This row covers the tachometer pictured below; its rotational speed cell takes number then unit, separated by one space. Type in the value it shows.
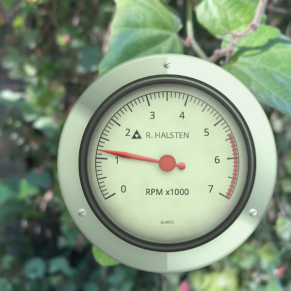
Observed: 1200 rpm
